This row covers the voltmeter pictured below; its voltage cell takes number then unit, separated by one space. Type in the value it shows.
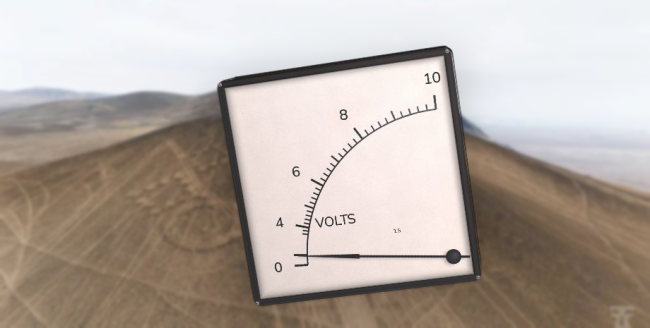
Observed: 2 V
